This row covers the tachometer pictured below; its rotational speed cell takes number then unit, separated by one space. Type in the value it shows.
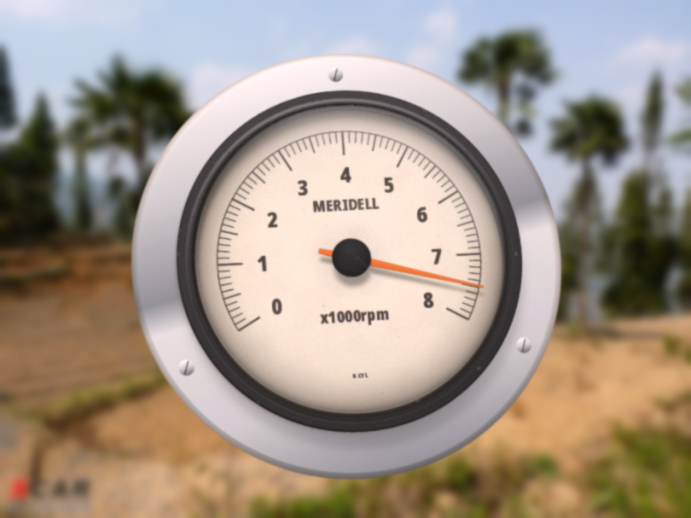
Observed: 7500 rpm
